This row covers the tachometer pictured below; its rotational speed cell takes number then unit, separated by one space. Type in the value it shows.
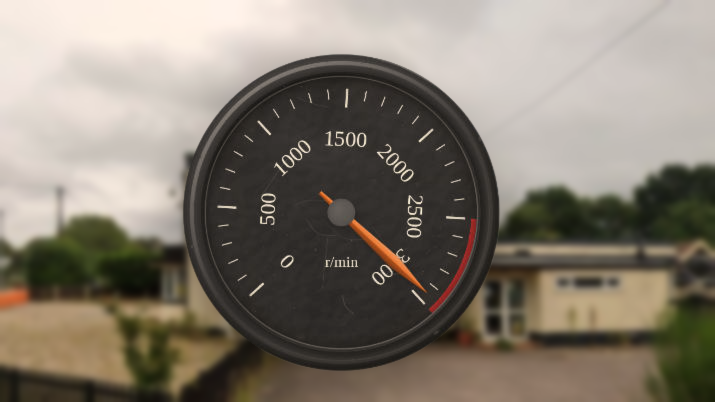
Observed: 2950 rpm
